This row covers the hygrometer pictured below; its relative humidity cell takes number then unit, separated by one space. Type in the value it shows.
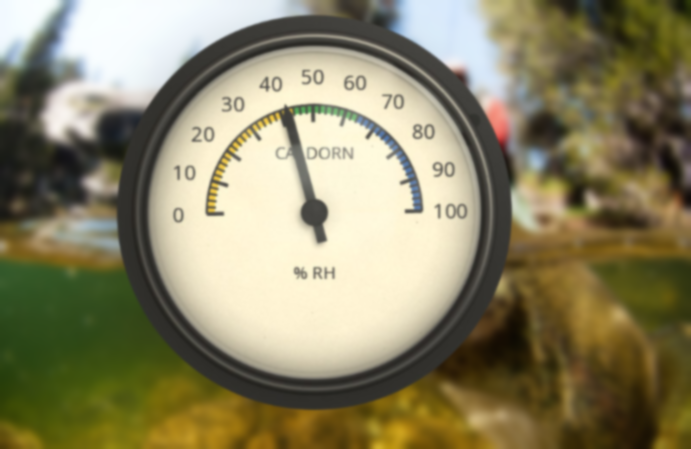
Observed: 42 %
